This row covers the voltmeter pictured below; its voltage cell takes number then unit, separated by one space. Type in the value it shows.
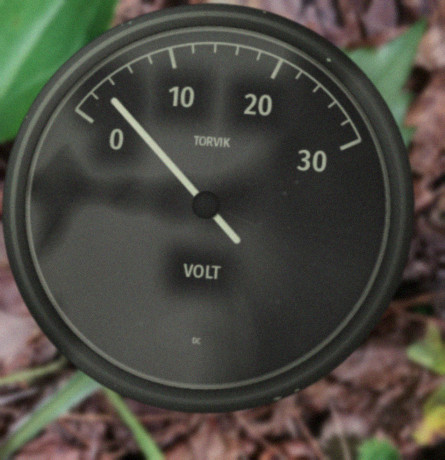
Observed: 3 V
